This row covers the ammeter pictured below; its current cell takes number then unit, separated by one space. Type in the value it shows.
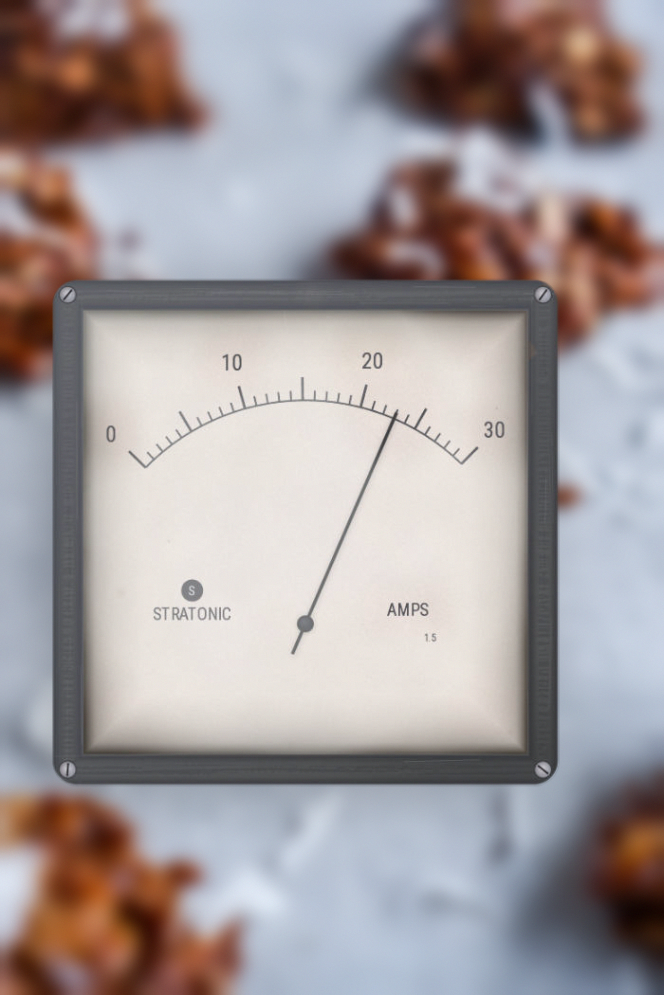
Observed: 23 A
